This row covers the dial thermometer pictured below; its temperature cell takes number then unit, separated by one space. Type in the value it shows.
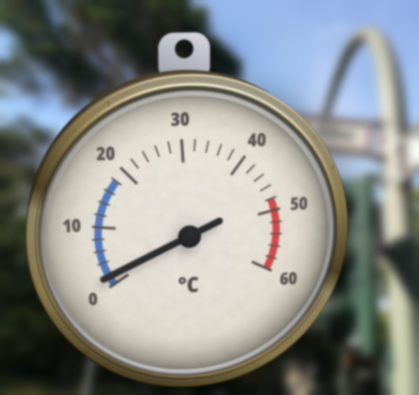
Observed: 2 °C
